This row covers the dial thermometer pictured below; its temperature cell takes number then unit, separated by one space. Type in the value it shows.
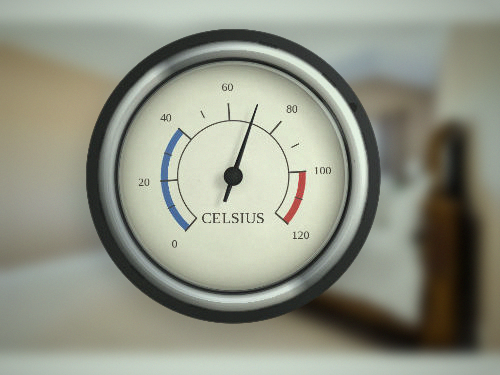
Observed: 70 °C
